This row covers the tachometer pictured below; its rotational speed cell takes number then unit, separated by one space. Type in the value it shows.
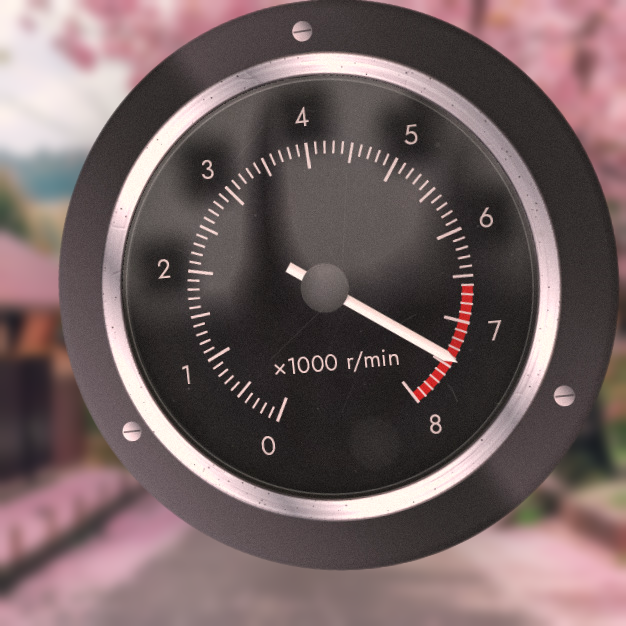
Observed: 7400 rpm
